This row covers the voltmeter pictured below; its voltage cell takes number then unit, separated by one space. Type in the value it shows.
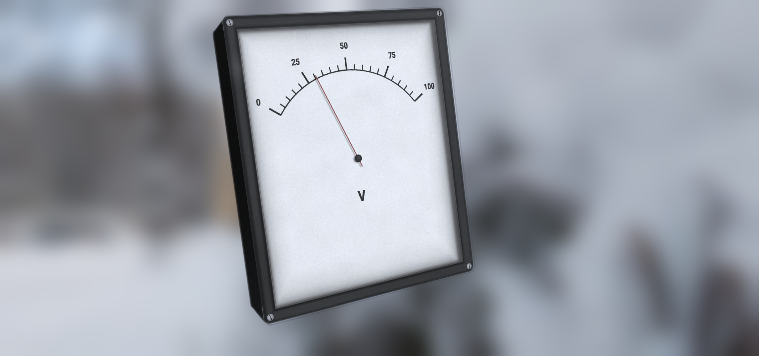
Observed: 30 V
